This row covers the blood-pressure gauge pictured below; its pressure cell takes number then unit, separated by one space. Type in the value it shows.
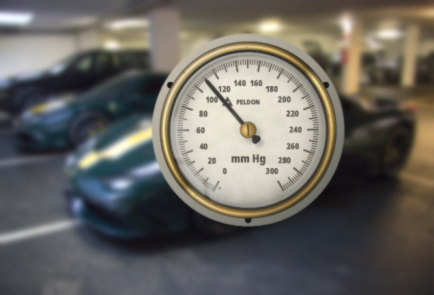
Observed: 110 mmHg
